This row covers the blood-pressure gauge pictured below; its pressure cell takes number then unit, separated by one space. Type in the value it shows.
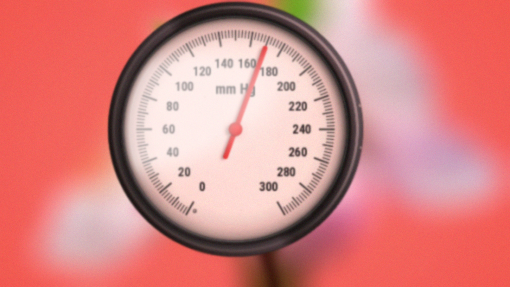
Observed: 170 mmHg
